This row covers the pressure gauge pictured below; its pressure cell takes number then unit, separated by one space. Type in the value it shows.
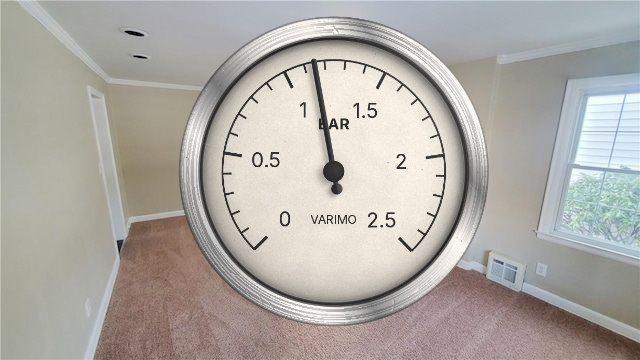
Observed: 1.15 bar
